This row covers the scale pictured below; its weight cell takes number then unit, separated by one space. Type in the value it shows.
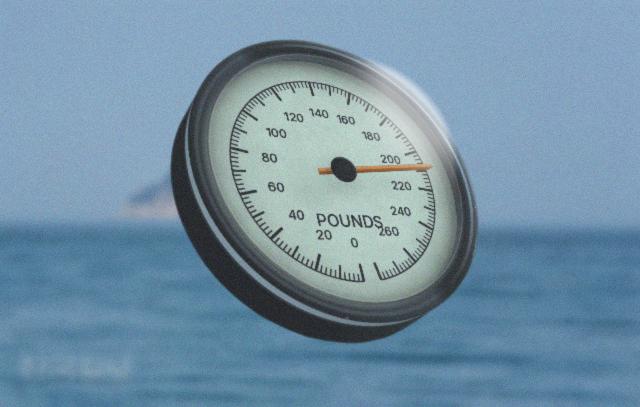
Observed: 210 lb
